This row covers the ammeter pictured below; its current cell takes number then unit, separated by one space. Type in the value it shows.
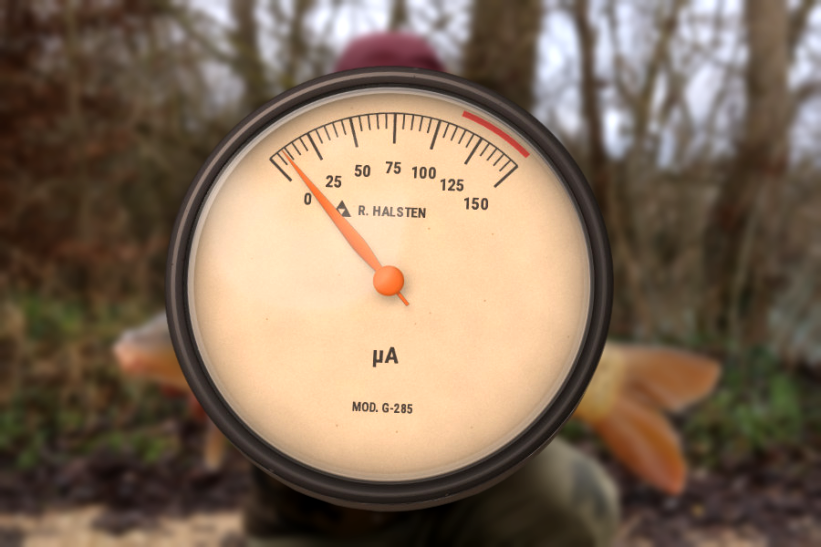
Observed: 7.5 µA
